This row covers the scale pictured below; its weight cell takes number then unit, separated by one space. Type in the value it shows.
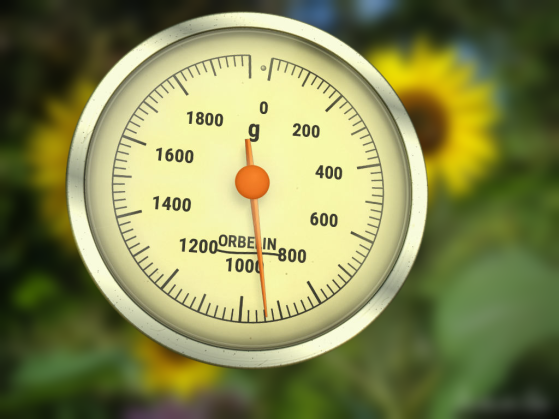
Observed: 940 g
